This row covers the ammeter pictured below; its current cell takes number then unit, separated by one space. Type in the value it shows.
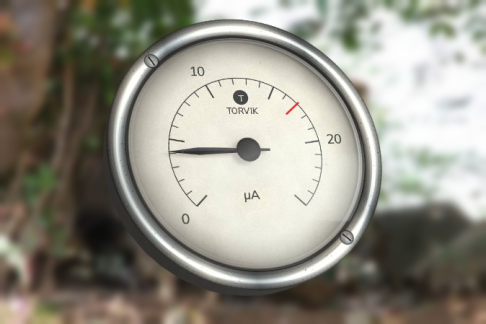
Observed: 4 µA
